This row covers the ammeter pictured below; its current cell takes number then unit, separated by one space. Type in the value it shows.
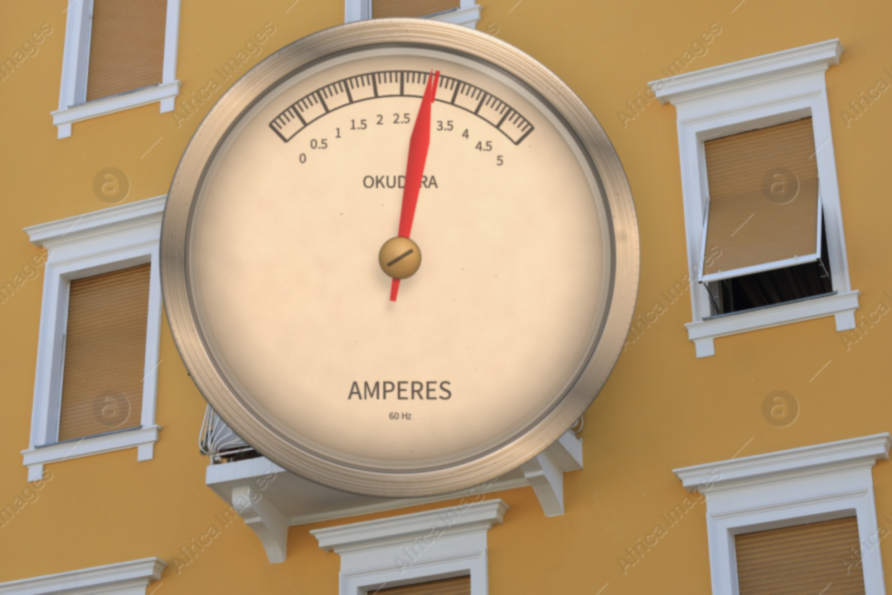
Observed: 3 A
